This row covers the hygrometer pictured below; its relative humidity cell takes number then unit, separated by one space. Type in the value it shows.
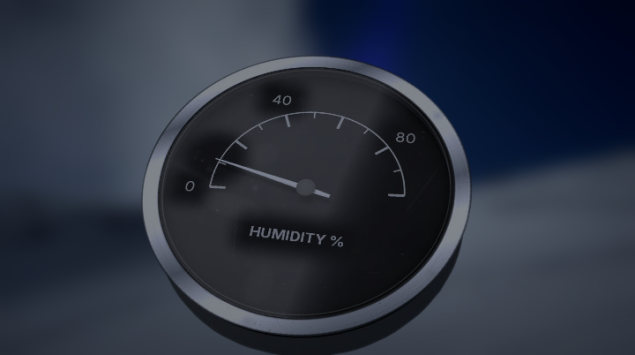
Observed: 10 %
